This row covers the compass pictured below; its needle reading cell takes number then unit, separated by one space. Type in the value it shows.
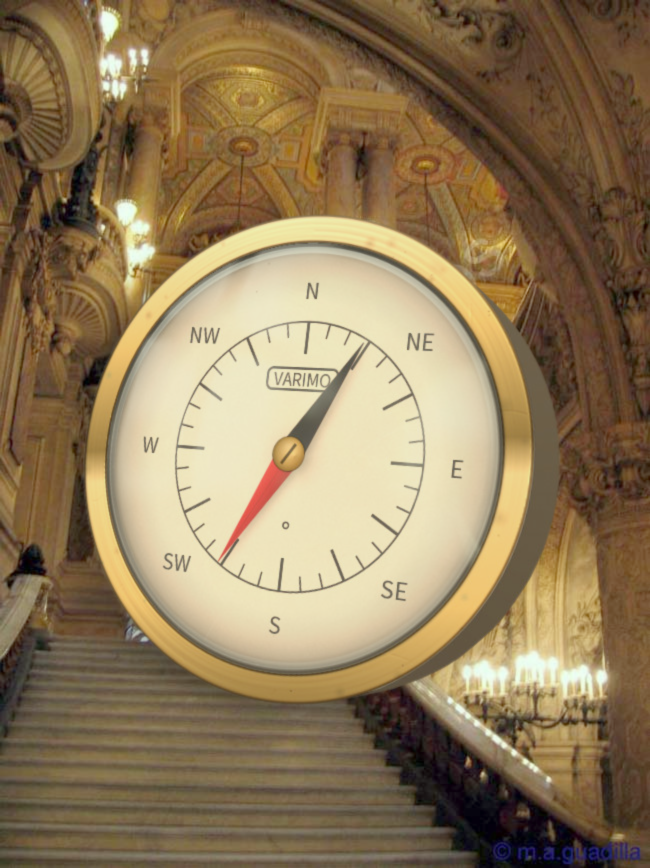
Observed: 210 °
